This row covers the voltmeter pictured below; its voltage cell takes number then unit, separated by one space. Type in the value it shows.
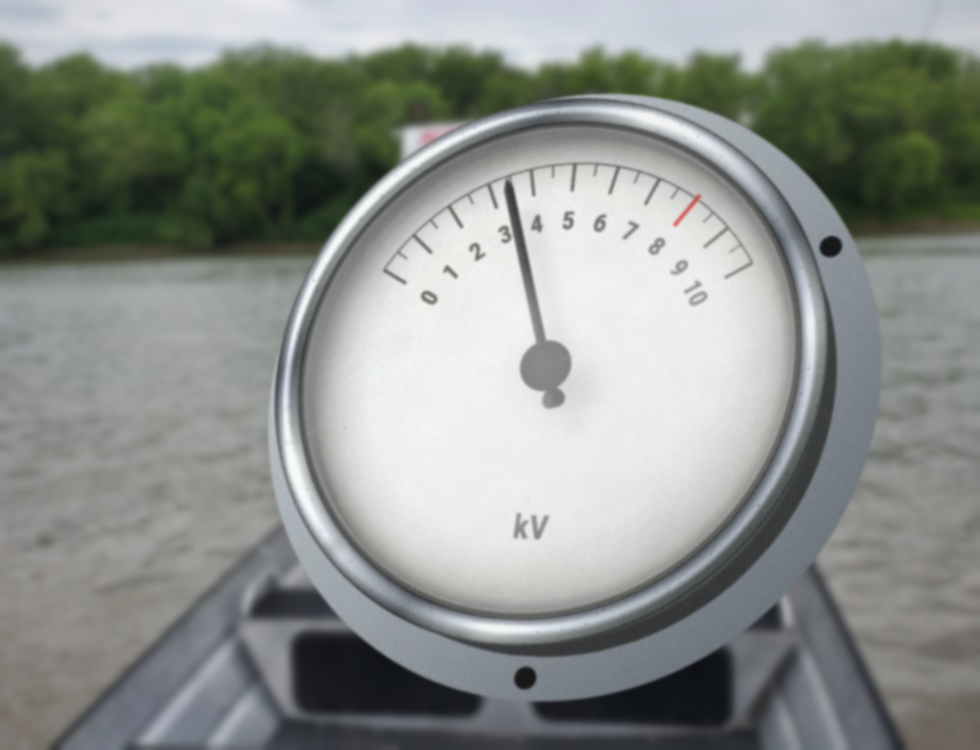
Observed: 3.5 kV
